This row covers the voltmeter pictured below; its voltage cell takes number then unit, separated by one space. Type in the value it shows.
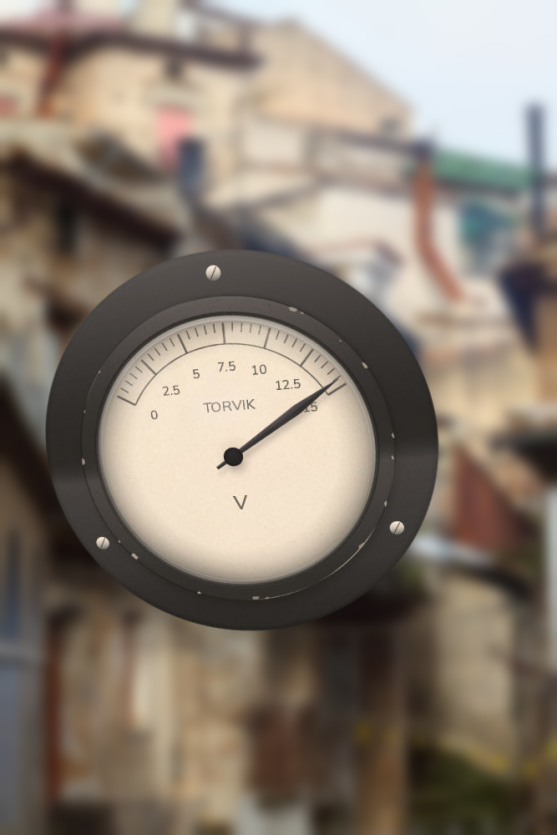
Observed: 14.5 V
